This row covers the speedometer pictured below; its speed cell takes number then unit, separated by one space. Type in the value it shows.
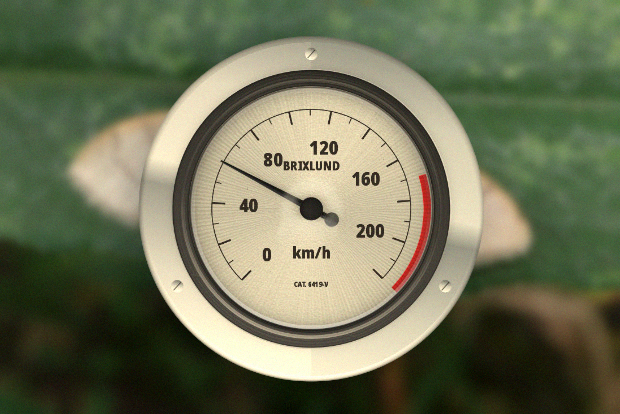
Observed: 60 km/h
